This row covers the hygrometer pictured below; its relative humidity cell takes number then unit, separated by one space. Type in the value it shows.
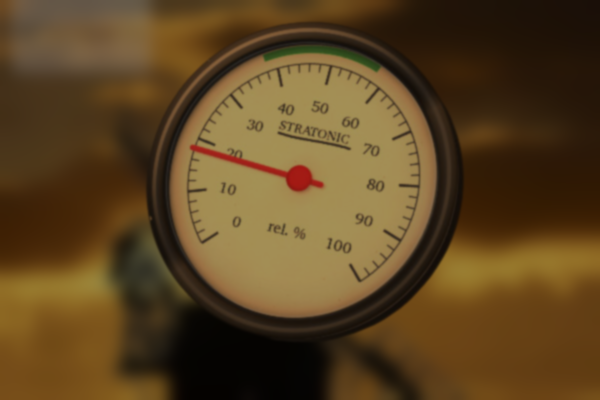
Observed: 18 %
